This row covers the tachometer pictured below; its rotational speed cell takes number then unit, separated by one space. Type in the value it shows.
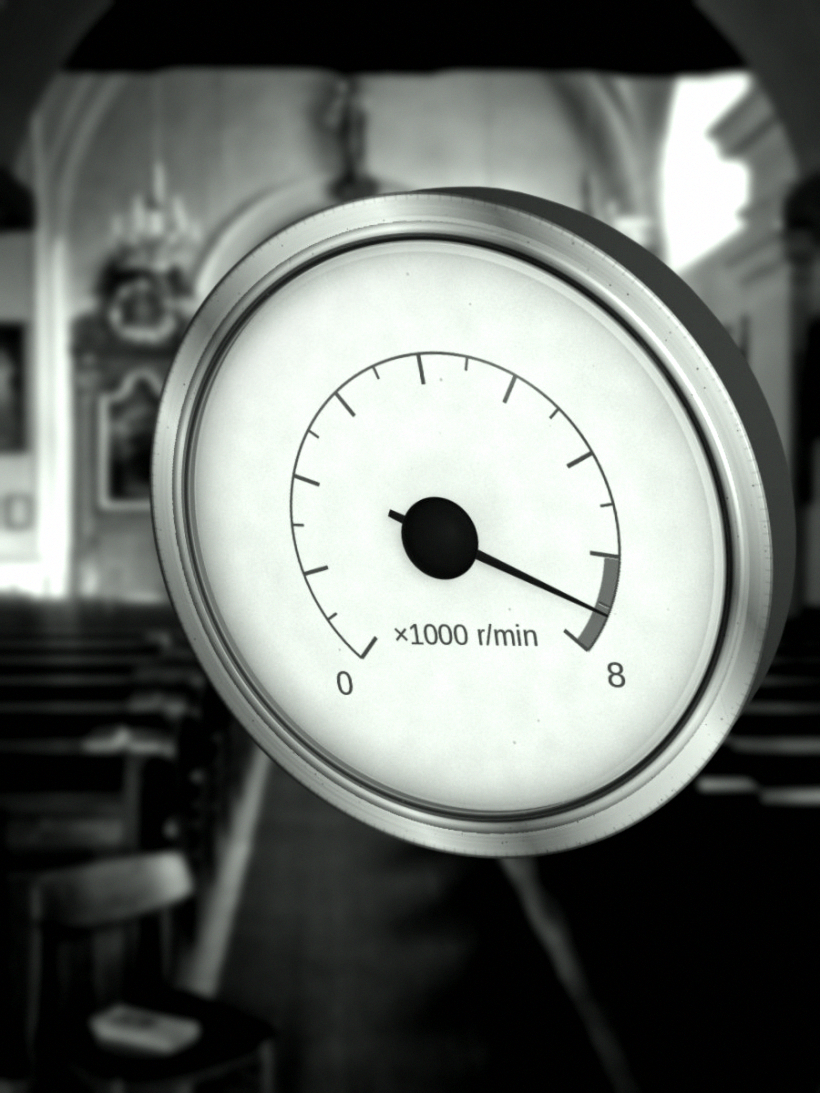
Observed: 7500 rpm
